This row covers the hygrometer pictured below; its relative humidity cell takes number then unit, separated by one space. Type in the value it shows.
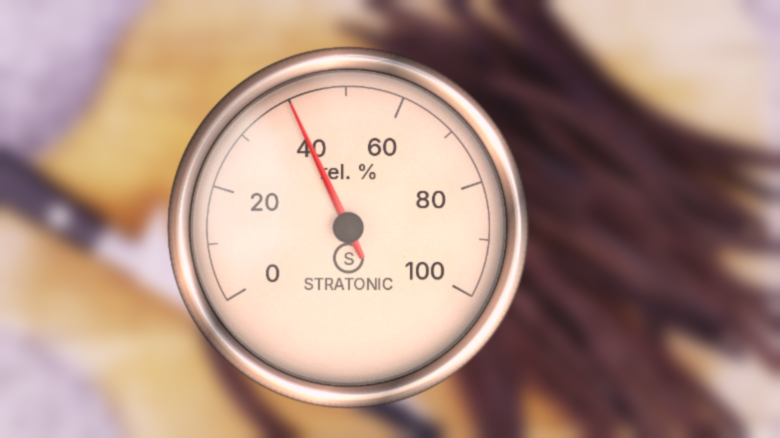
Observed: 40 %
